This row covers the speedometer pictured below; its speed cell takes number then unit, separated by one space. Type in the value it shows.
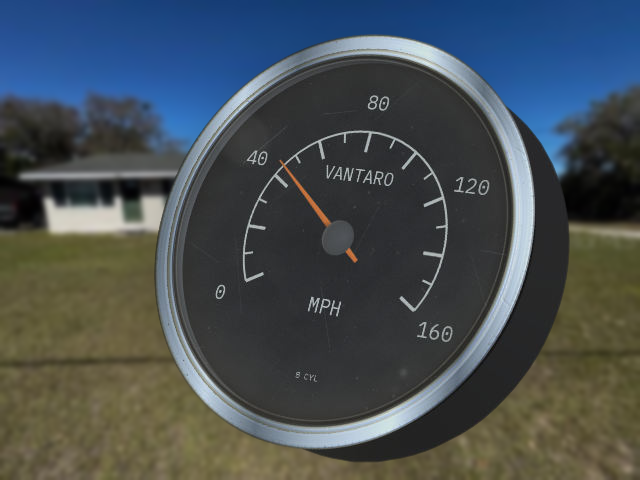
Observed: 45 mph
